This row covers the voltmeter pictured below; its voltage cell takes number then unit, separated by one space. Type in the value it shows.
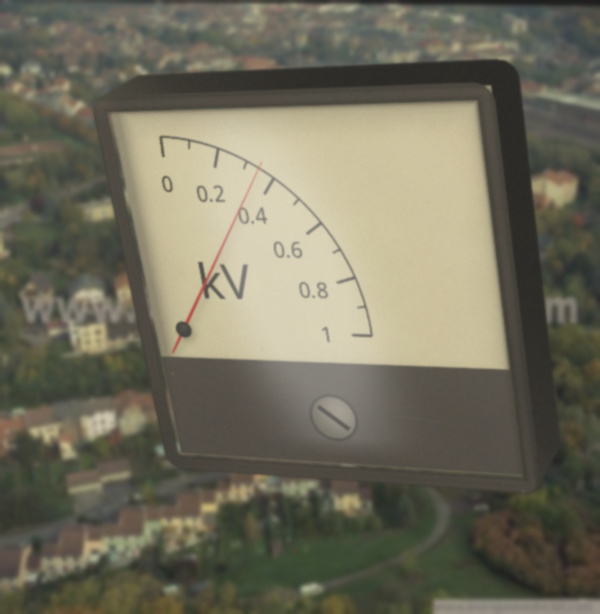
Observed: 0.35 kV
